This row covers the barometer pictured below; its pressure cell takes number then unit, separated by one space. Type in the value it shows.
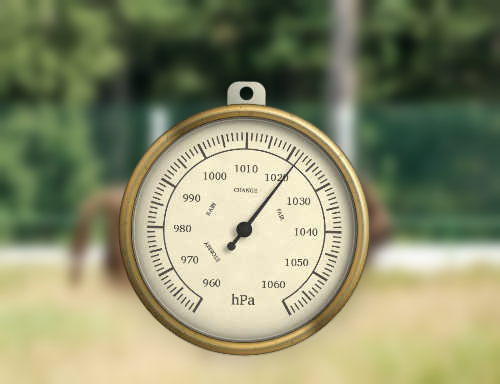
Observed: 1022 hPa
